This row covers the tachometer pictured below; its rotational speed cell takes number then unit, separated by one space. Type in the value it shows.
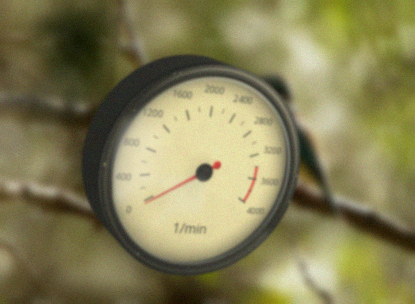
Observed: 0 rpm
